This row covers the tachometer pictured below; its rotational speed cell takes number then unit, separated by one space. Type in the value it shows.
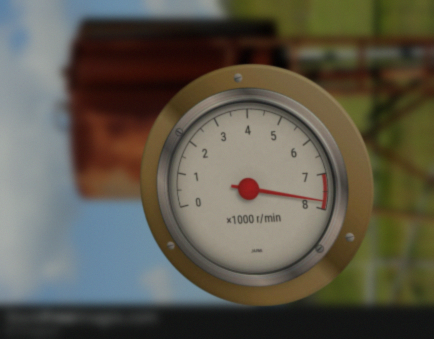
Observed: 7750 rpm
